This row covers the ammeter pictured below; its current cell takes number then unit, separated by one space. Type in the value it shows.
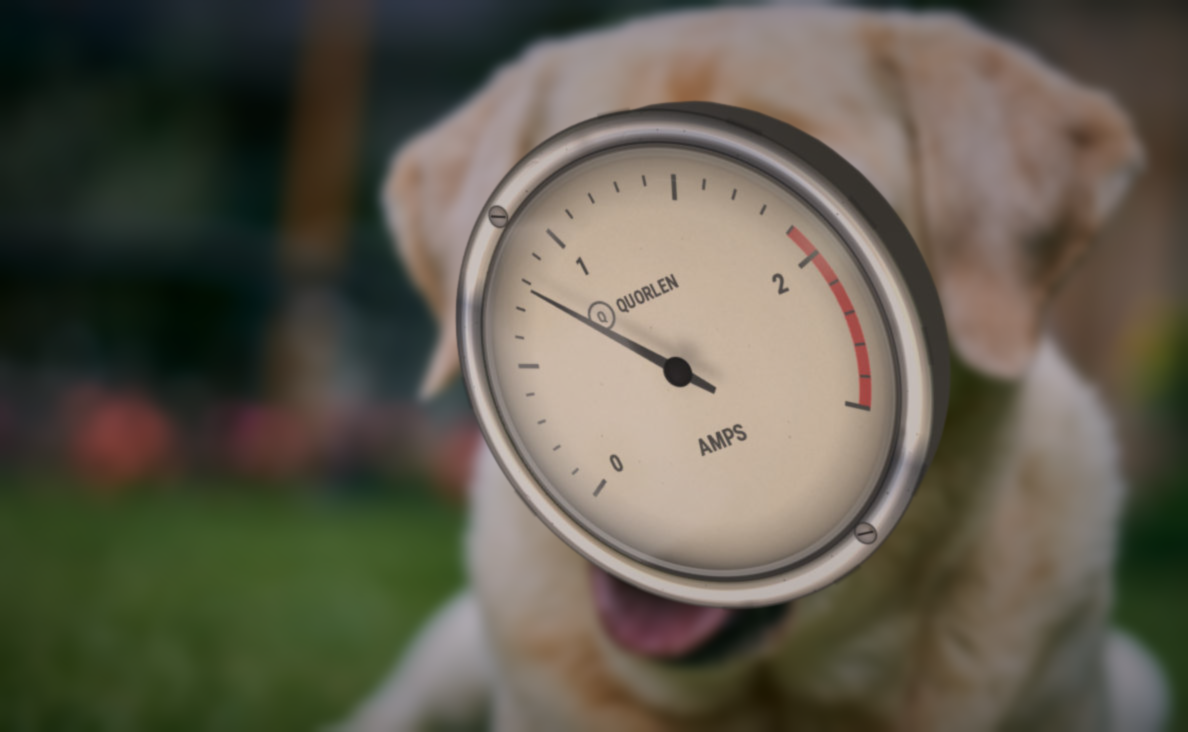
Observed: 0.8 A
